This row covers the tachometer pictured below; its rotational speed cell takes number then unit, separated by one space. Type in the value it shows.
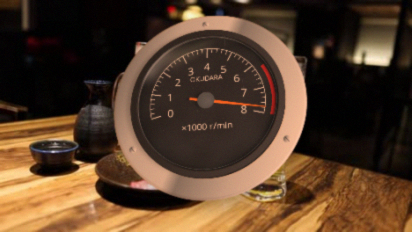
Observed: 7800 rpm
